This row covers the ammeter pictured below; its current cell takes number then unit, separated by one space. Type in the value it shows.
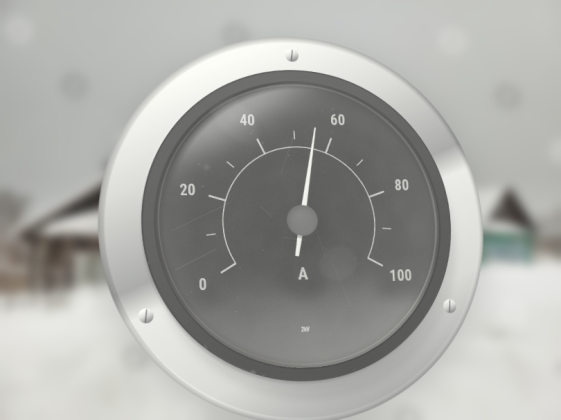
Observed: 55 A
